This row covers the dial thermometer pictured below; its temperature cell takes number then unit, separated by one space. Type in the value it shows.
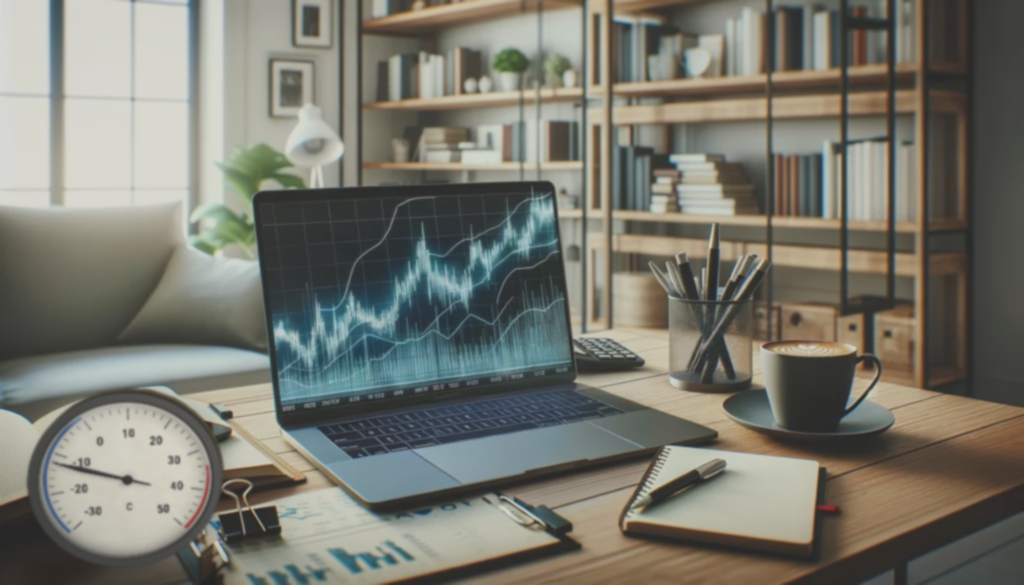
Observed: -12 °C
